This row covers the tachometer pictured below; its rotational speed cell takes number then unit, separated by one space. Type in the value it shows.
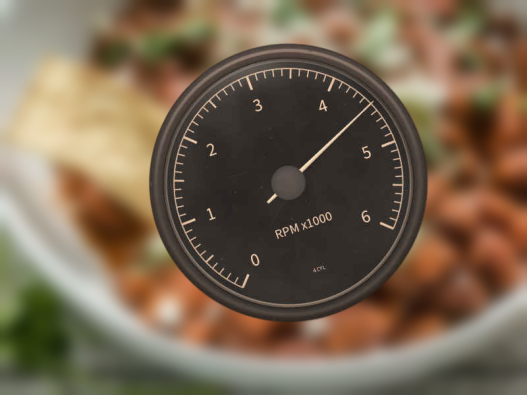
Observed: 4500 rpm
